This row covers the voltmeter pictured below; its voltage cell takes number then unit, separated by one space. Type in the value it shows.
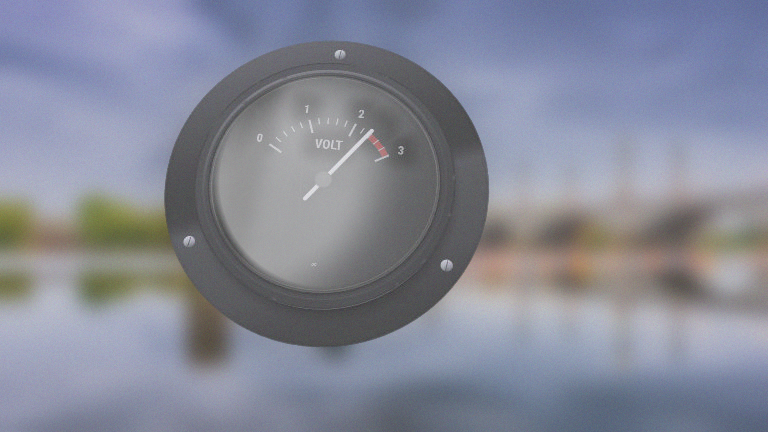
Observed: 2.4 V
